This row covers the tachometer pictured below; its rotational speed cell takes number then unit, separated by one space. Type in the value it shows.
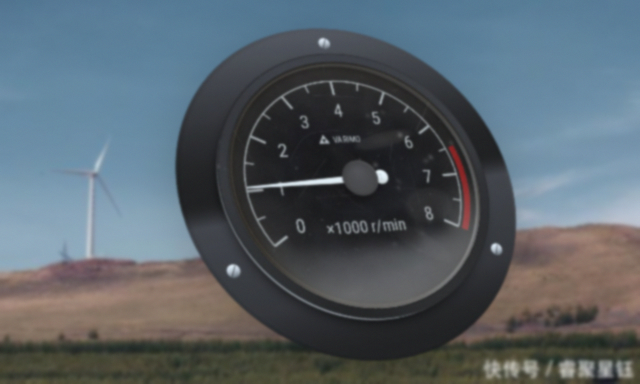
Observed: 1000 rpm
